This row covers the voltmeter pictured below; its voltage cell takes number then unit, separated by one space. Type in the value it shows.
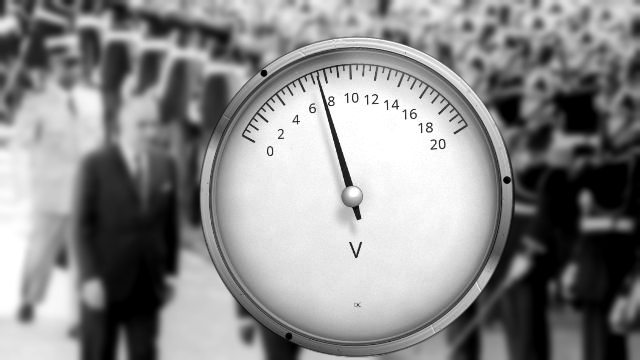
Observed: 7.5 V
